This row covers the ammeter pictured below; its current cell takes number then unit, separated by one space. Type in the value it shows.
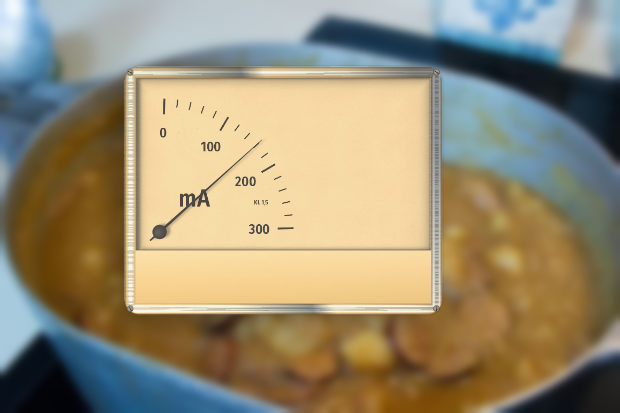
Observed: 160 mA
